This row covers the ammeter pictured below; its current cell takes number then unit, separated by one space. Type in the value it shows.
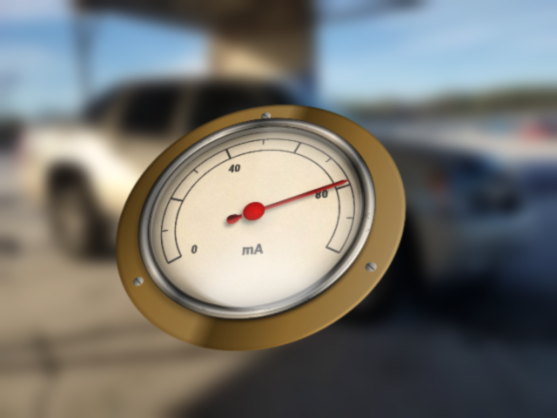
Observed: 80 mA
